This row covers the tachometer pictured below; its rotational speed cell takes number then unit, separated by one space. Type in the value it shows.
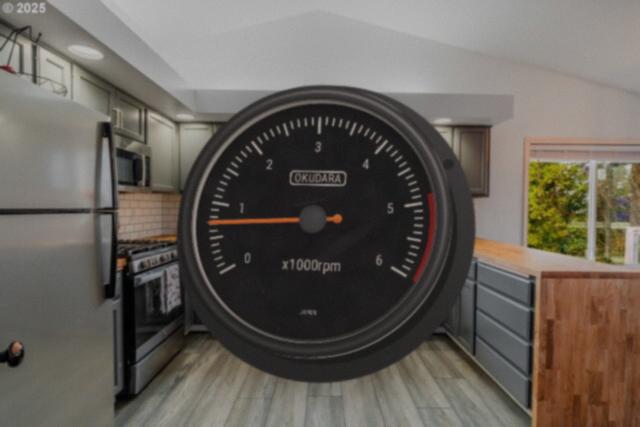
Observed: 700 rpm
